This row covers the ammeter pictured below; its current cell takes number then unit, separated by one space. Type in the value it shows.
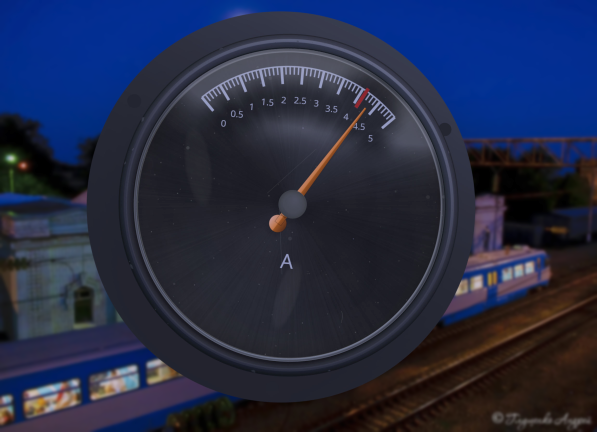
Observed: 4.3 A
